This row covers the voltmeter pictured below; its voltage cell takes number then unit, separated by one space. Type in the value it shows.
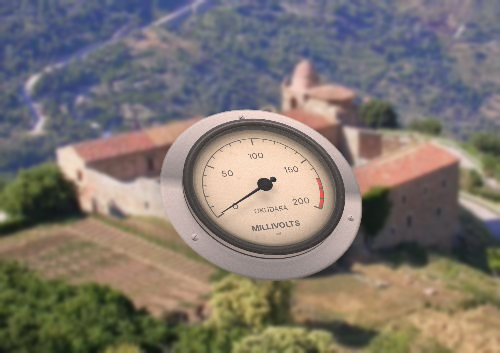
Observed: 0 mV
